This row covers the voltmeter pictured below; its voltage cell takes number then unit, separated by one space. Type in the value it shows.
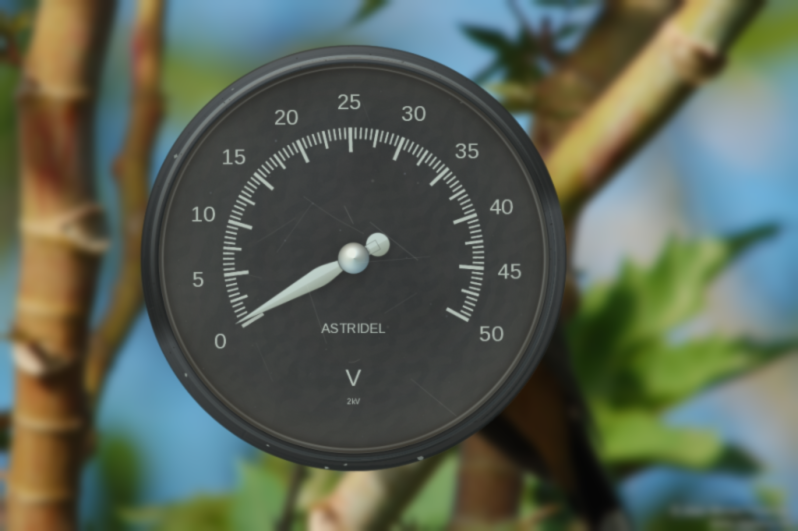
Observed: 0.5 V
